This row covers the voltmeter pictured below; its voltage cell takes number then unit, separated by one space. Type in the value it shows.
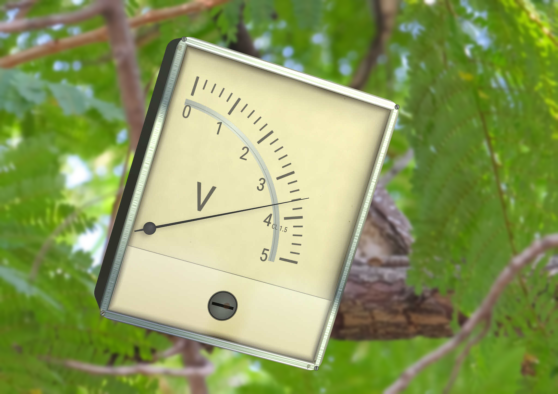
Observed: 3.6 V
